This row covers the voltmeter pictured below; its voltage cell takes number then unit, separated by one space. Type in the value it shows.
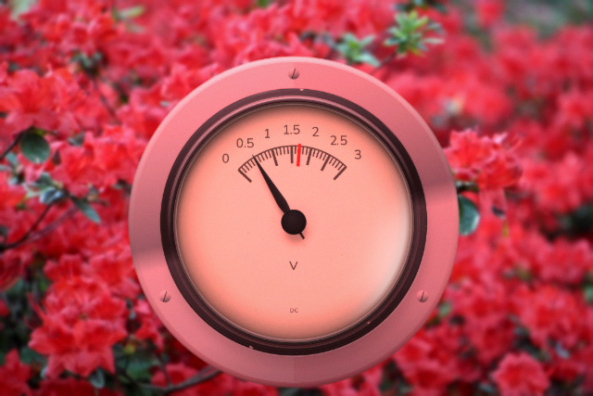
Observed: 0.5 V
